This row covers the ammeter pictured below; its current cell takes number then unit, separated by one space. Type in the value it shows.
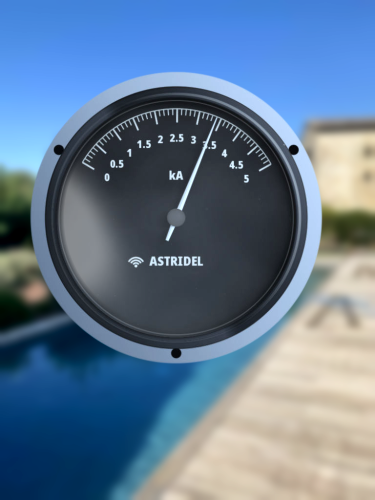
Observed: 3.4 kA
